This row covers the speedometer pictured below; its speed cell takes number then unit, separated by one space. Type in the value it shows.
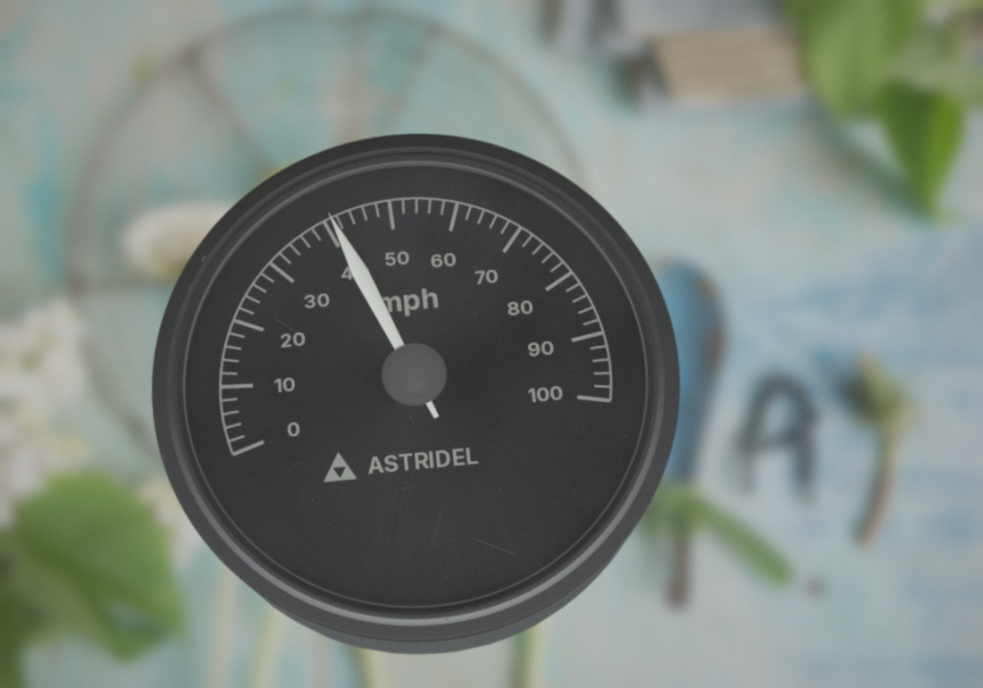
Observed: 41 mph
